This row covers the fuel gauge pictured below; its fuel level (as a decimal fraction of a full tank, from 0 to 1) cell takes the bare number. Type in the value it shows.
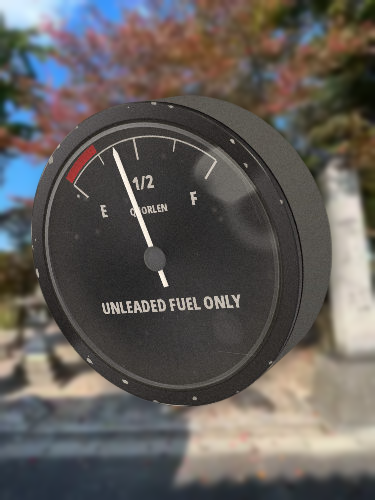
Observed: 0.375
